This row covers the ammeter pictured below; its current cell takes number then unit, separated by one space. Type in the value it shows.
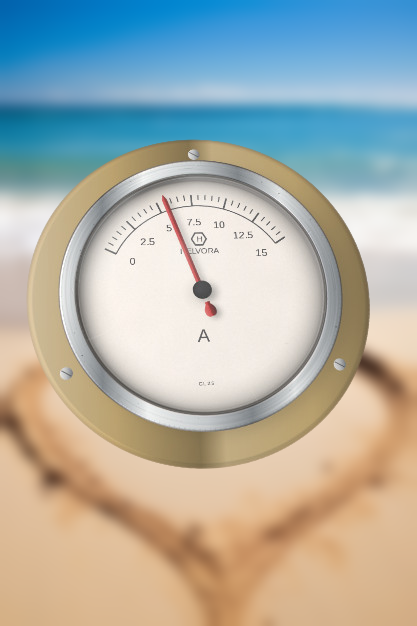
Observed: 5.5 A
